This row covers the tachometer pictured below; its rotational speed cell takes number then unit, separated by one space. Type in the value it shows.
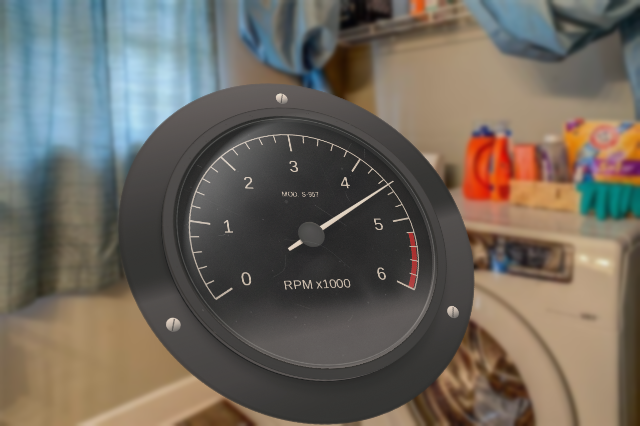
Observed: 4500 rpm
